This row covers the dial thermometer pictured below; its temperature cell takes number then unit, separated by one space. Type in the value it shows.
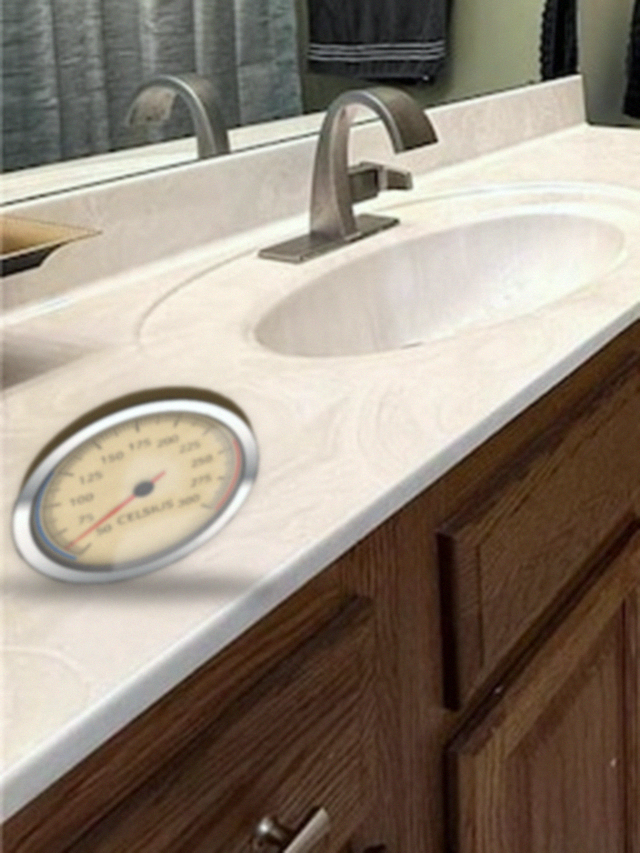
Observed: 62.5 °C
